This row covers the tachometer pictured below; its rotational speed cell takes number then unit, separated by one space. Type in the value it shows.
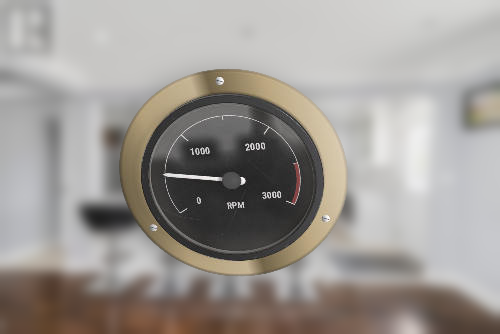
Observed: 500 rpm
